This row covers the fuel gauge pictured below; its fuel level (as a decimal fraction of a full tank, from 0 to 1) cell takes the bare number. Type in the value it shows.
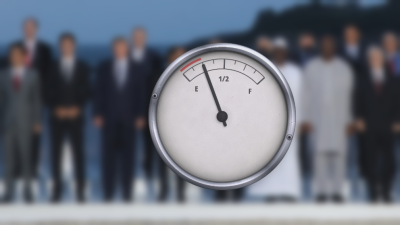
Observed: 0.25
